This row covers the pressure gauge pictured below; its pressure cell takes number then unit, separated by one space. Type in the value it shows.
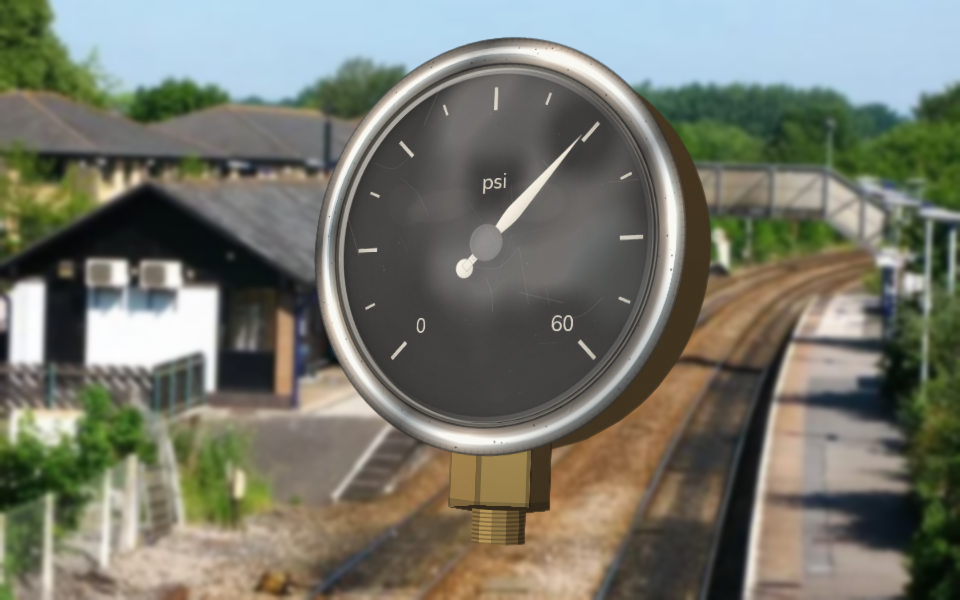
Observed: 40 psi
